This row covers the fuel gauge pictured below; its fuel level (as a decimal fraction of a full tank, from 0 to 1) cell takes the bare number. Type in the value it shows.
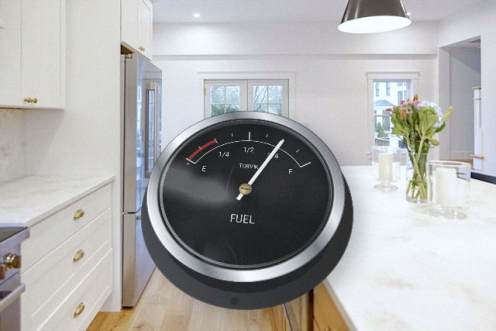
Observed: 0.75
